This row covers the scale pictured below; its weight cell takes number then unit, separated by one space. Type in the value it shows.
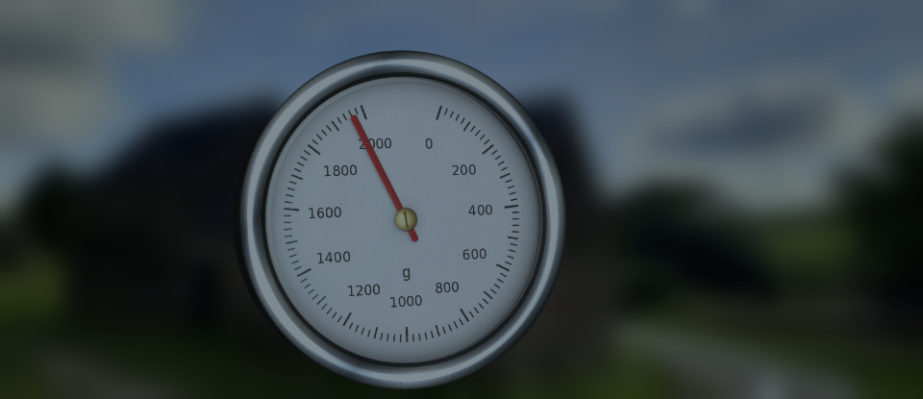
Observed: 1960 g
